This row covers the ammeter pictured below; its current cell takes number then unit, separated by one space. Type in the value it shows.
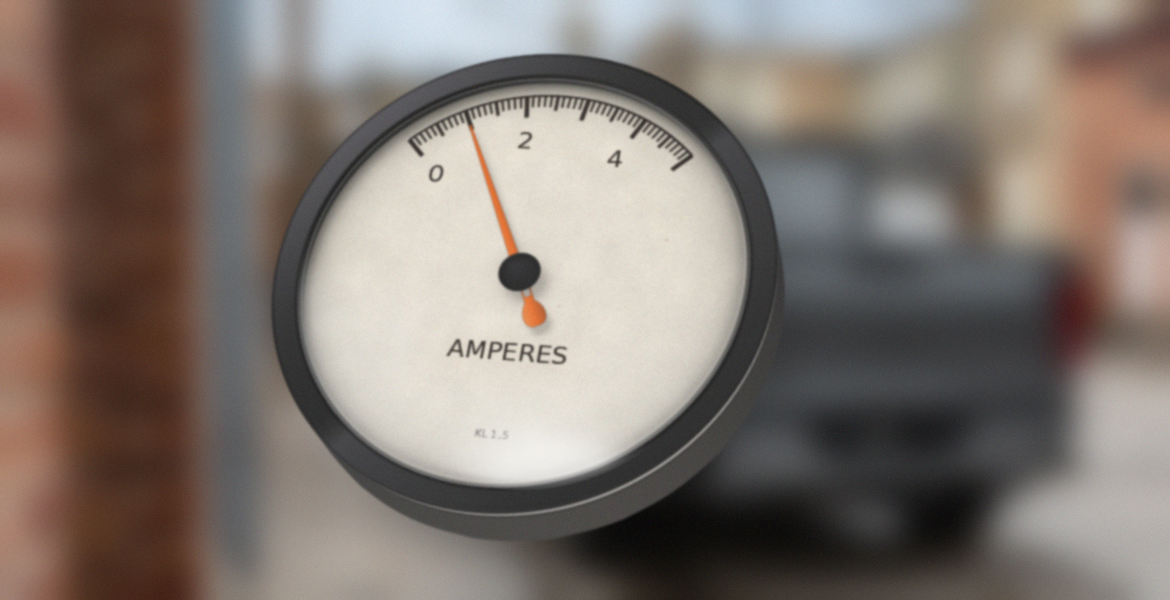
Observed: 1 A
